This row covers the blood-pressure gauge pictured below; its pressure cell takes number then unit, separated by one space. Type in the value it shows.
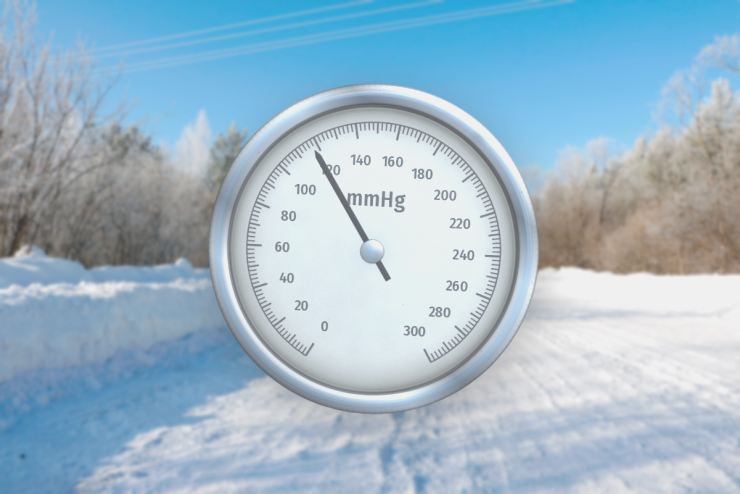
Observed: 118 mmHg
